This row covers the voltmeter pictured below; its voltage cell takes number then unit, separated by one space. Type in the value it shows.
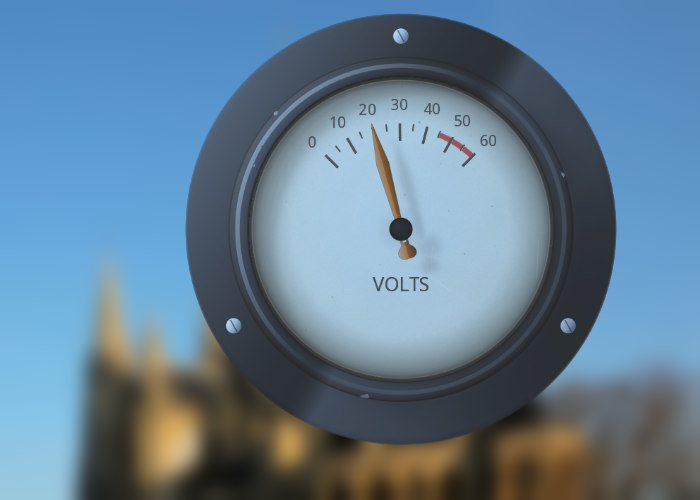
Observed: 20 V
